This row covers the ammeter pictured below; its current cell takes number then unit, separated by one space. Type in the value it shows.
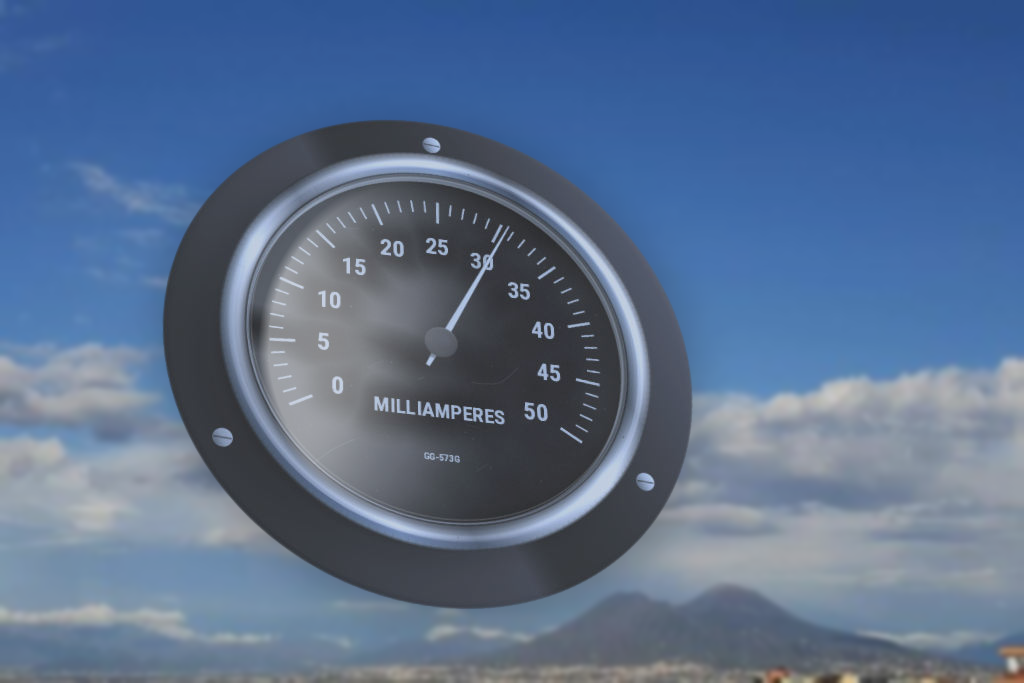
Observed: 30.5 mA
